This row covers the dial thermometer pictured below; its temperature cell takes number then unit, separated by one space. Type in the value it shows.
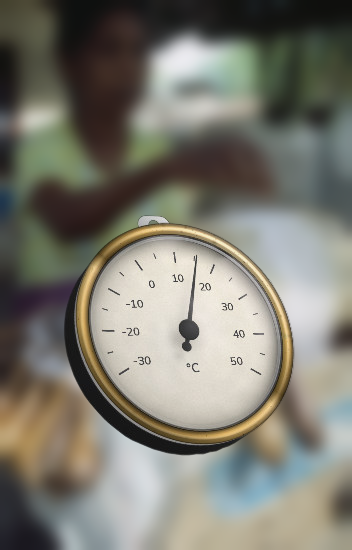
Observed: 15 °C
